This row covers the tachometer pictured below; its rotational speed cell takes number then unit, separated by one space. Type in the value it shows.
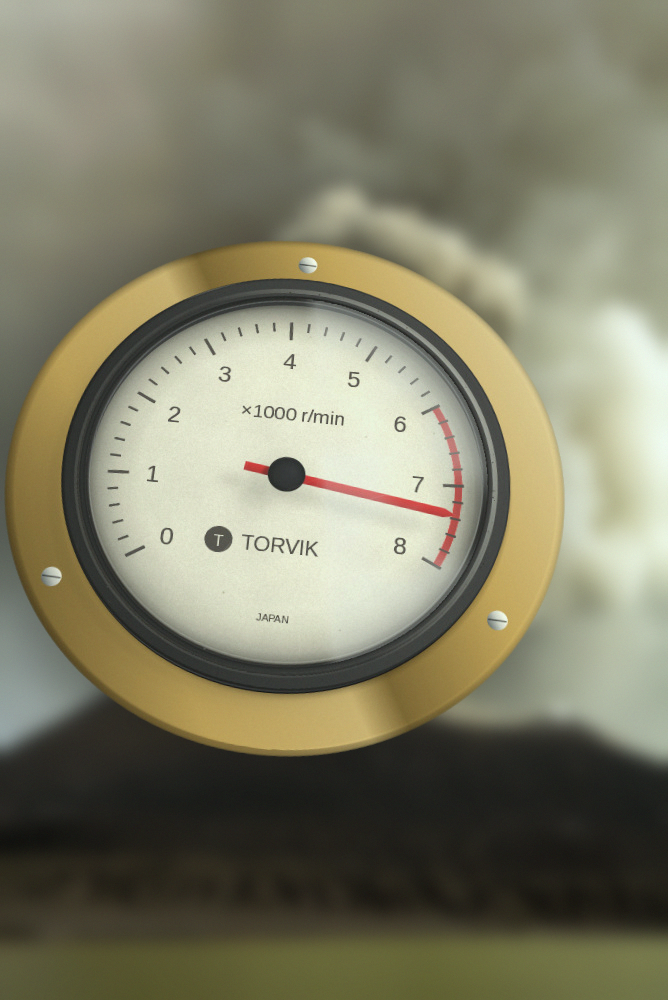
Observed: 7400 rpm
